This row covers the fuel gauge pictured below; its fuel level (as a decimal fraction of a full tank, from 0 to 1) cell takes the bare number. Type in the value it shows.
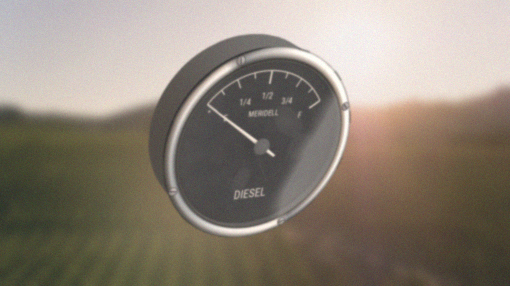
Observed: 0
